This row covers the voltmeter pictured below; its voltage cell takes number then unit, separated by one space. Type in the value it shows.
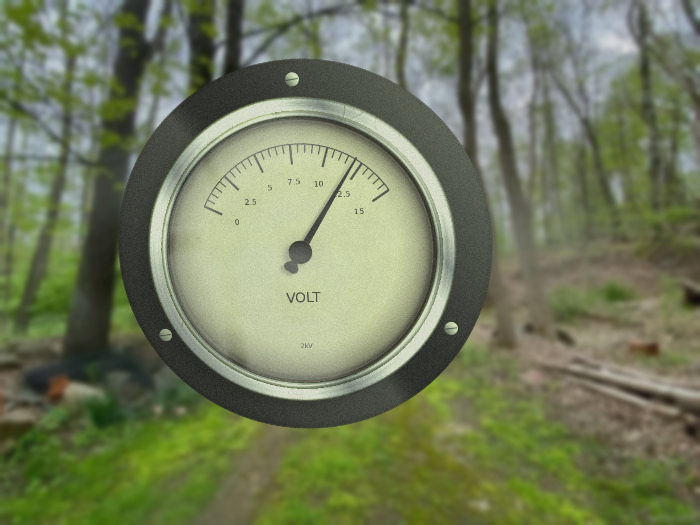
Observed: 12 V
